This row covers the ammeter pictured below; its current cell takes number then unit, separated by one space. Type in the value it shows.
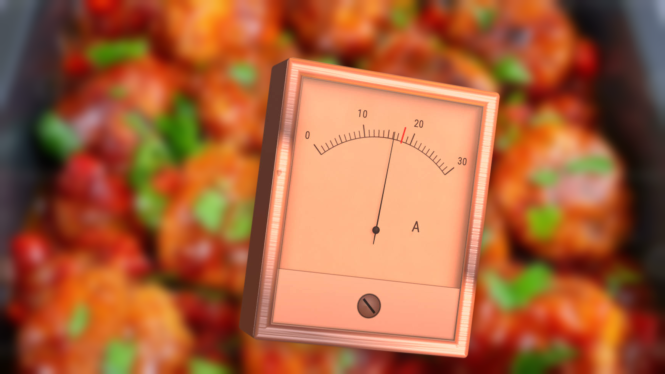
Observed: 16 A
